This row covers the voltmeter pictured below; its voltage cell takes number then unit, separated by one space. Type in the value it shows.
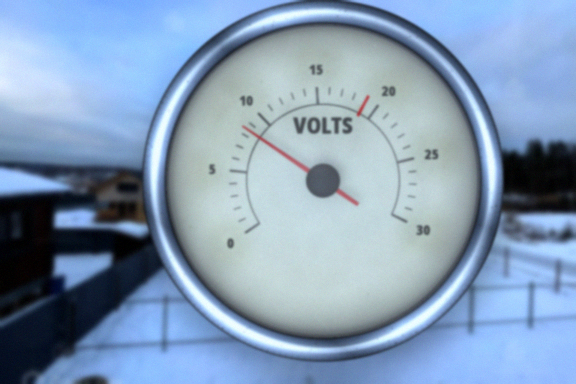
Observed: 8.5 V
